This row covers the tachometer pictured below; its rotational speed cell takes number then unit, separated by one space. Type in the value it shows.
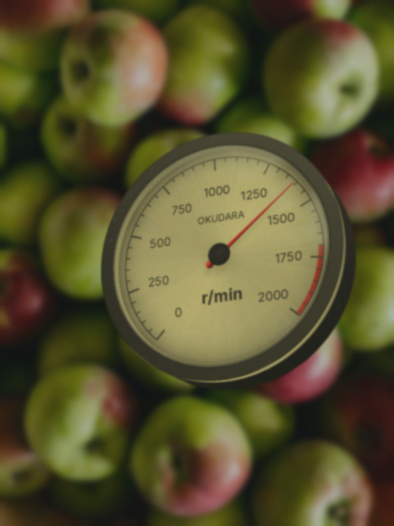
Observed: 1400 rpm
